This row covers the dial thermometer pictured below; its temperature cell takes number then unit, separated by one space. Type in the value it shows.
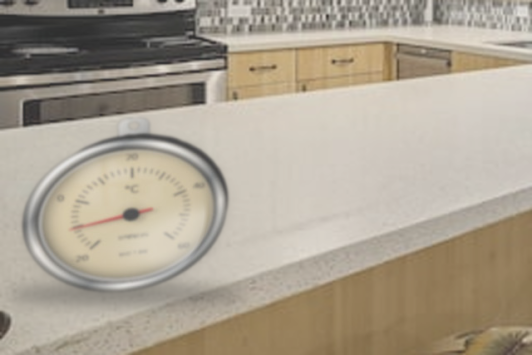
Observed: -10 °C
